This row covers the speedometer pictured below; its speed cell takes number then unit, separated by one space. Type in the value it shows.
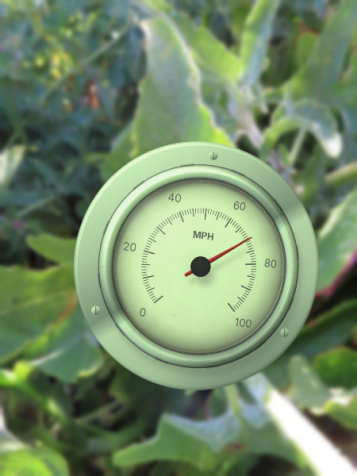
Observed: 70 mph
